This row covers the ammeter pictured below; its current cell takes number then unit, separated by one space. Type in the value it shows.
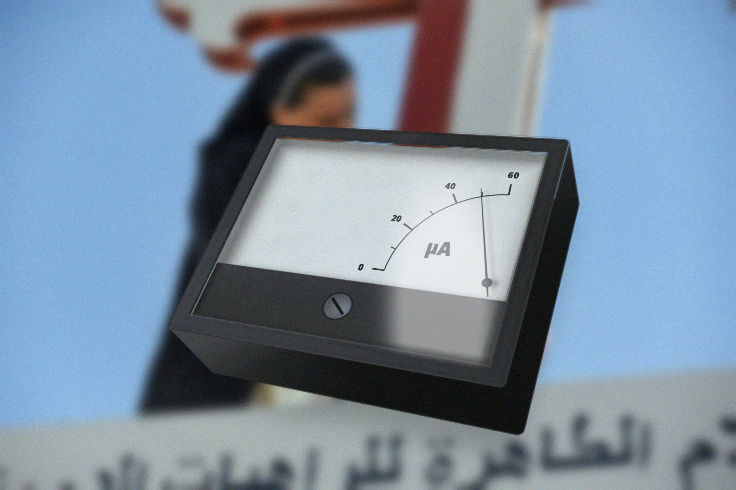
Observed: 50 µA
